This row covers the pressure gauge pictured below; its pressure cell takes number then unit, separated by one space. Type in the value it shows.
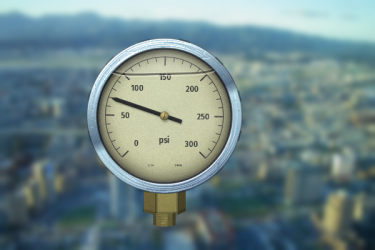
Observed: 70 psi
